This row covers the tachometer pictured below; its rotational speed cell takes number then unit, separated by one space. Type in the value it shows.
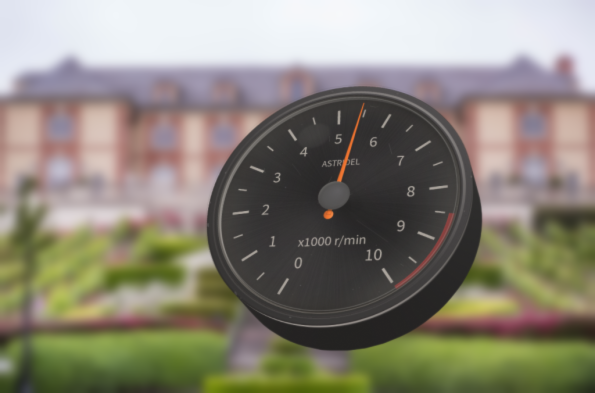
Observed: 5500 rpm
